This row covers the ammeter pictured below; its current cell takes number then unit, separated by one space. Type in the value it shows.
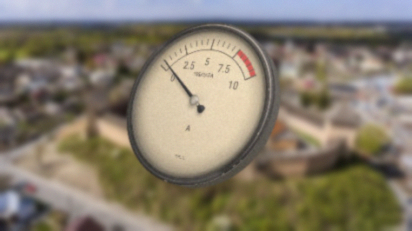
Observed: 0.5 A
